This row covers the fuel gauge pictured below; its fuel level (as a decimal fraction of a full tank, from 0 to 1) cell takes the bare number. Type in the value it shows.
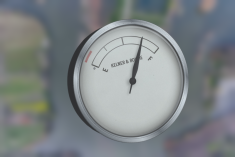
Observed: 0.75
